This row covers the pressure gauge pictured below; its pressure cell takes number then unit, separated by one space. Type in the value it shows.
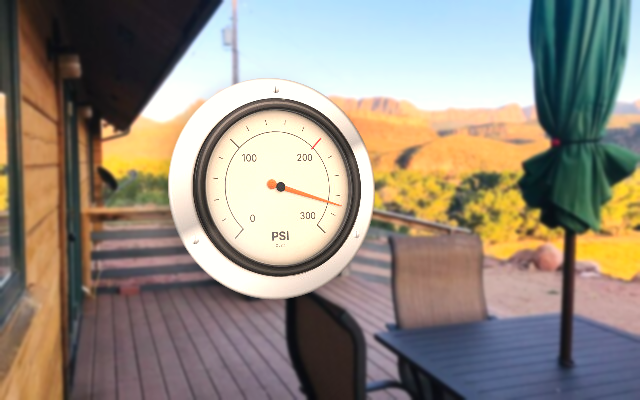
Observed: 270 psi
